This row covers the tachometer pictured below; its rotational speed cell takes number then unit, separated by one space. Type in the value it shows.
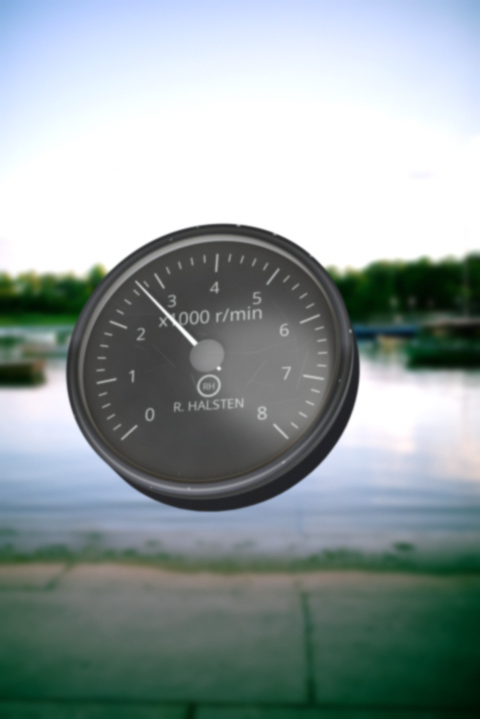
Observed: 2700 rpm
